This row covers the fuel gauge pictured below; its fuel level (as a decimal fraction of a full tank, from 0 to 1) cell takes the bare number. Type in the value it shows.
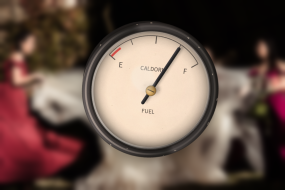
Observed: 0.75
